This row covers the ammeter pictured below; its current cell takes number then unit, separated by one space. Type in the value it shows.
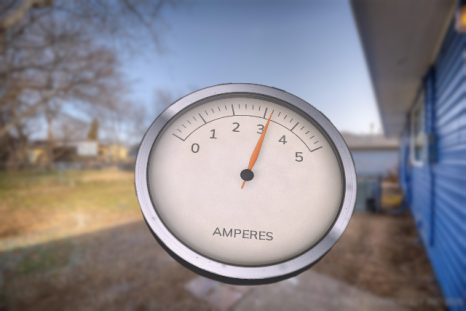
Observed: 3.2 A
